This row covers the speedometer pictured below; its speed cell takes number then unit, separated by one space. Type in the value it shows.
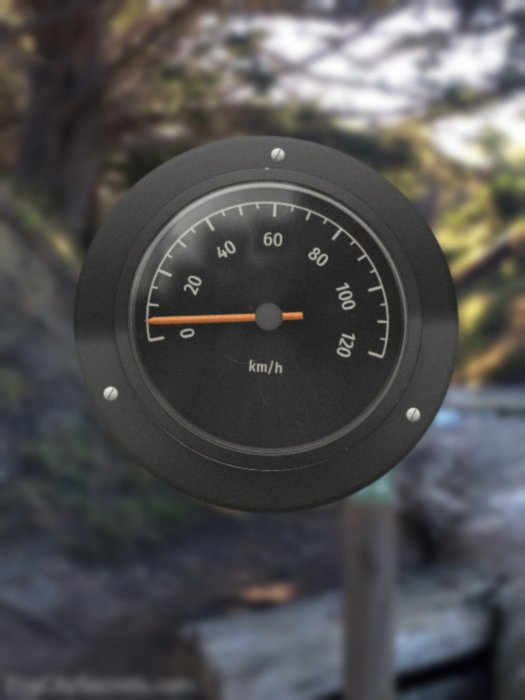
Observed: 5 km/h
